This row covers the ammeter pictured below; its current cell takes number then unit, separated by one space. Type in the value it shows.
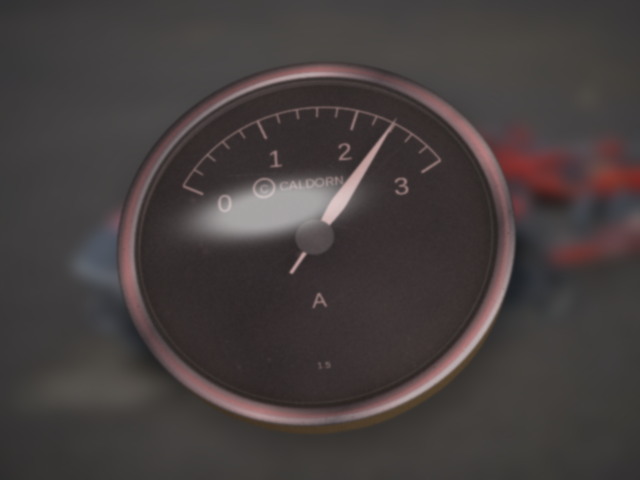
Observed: 2.4 A
